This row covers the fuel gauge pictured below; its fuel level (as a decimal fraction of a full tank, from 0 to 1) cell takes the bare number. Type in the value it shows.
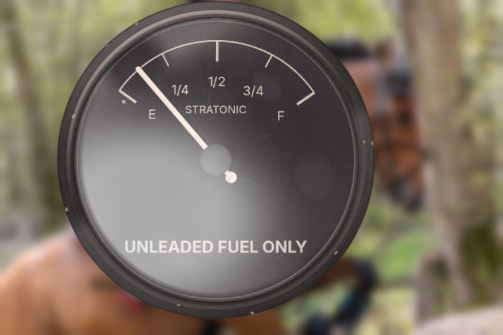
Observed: 0.125
